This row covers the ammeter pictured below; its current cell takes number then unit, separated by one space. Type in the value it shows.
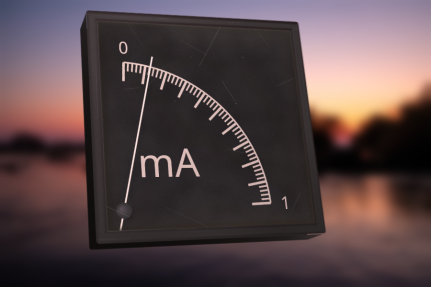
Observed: 0.12 mA
